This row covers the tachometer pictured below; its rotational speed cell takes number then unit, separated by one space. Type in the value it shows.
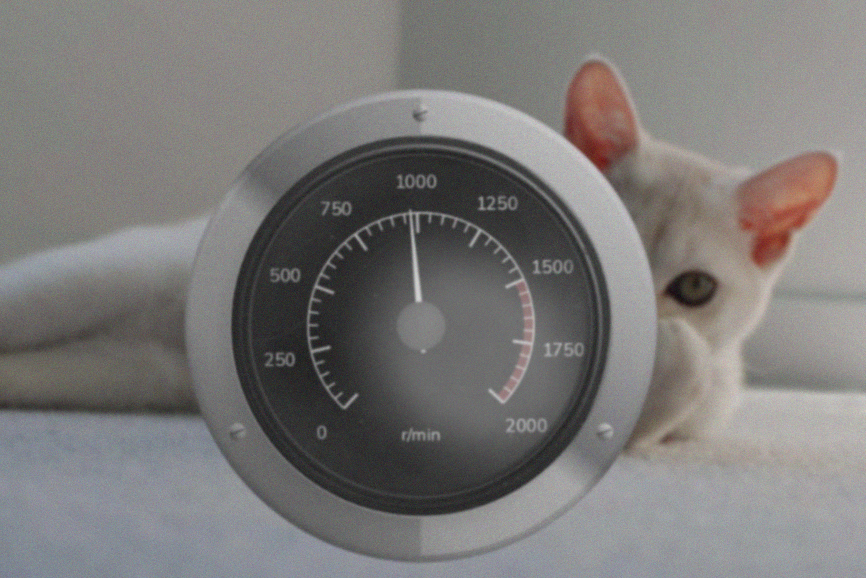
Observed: 975 rpm
